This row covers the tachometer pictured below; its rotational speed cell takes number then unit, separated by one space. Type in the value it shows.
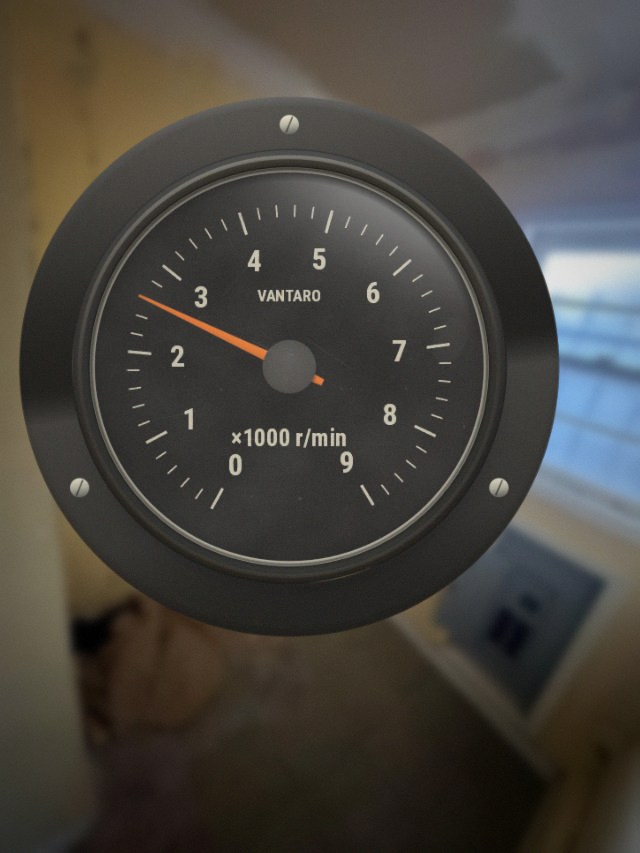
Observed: 2600 rpm
